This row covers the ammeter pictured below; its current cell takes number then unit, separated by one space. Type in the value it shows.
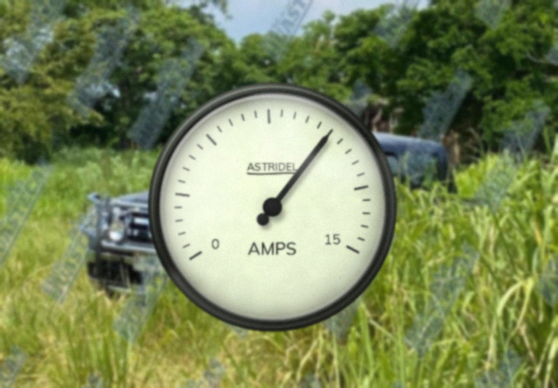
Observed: 10 A
